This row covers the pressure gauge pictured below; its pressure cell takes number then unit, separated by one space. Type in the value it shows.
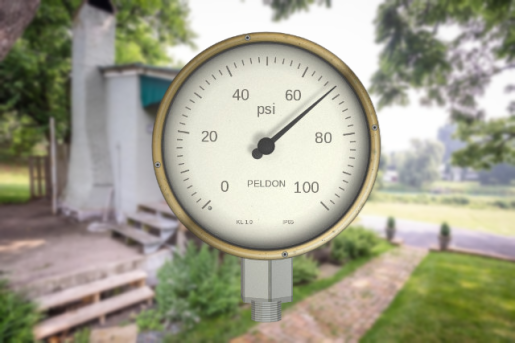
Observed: 68 psi
